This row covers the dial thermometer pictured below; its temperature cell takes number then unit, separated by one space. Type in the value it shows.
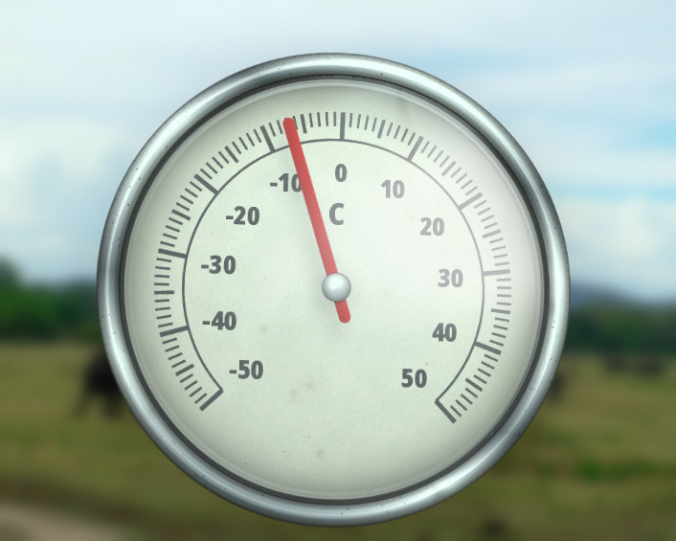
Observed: -7 °C
